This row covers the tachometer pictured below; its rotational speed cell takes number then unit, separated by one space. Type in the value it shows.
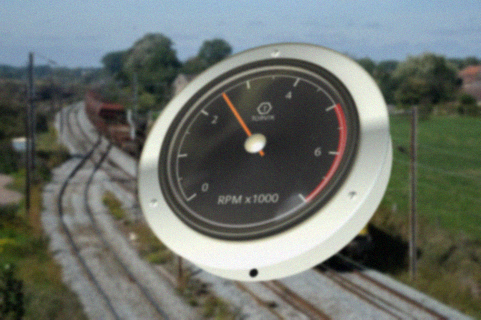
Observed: 2500 rpm
